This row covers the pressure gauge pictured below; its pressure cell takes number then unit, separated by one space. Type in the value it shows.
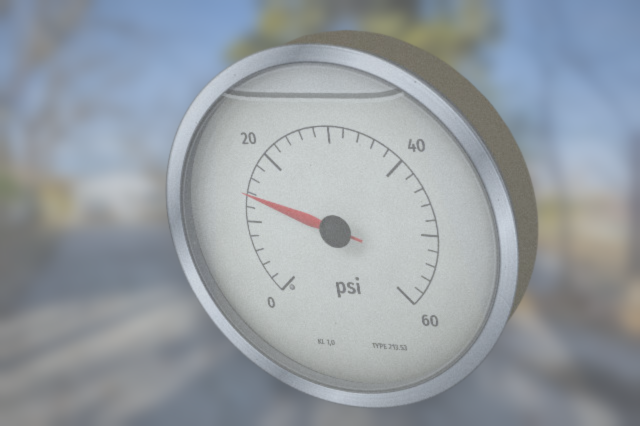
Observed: 14 psi
